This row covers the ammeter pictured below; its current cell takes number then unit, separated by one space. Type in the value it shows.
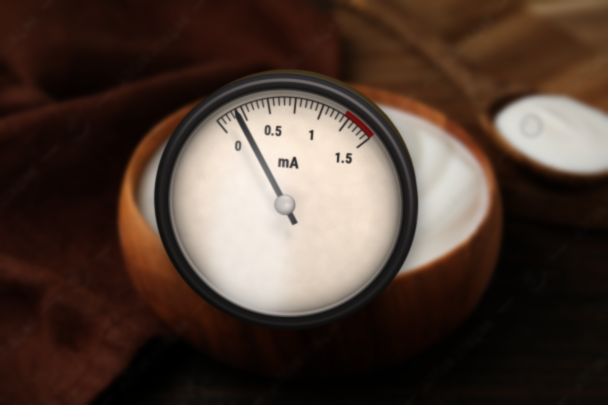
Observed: 0.2 mA
